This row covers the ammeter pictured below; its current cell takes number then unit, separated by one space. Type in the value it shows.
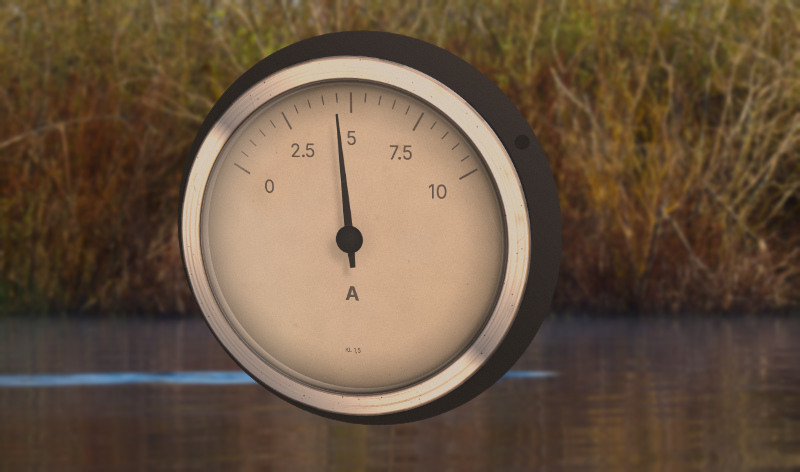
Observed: 4.5 A
